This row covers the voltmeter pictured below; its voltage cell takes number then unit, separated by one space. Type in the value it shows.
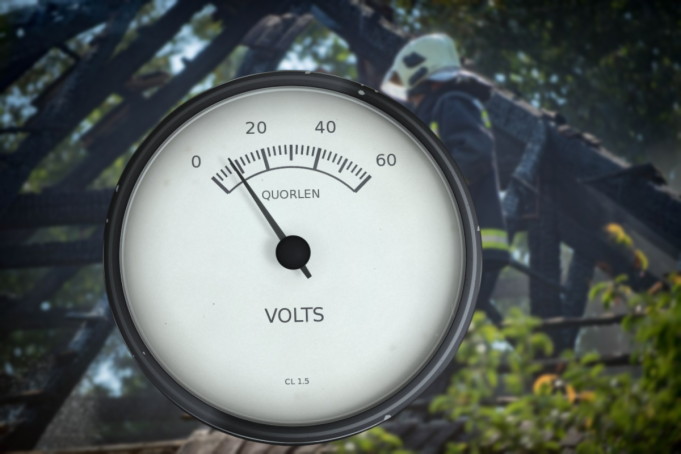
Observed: 8 V
